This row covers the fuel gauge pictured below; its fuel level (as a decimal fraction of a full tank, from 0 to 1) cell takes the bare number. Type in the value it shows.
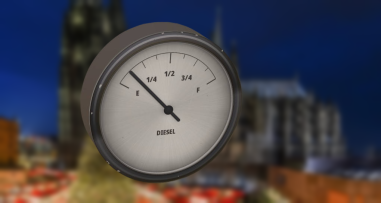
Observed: 0.125
